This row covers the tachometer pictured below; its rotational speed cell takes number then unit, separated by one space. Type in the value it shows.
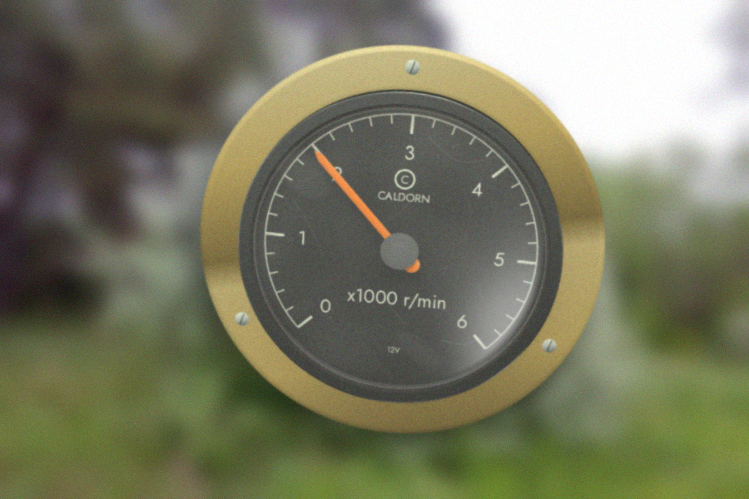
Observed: 2000 rpm
